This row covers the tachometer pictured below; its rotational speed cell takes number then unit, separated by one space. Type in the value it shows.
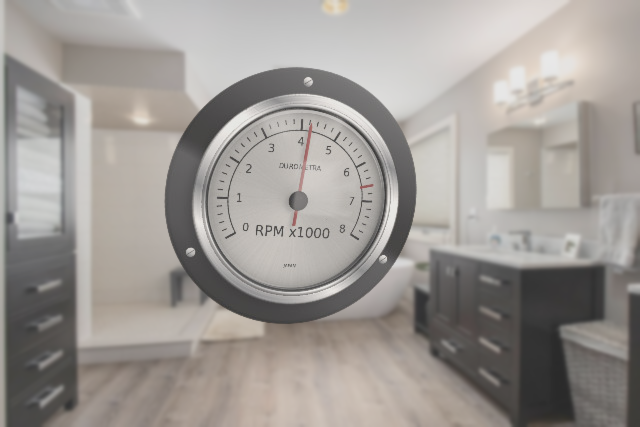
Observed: 4200 rpm
